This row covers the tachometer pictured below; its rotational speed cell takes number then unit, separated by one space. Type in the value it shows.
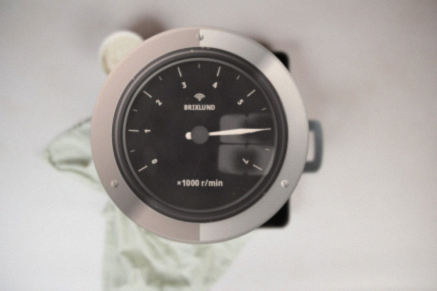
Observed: 6000 rpm
